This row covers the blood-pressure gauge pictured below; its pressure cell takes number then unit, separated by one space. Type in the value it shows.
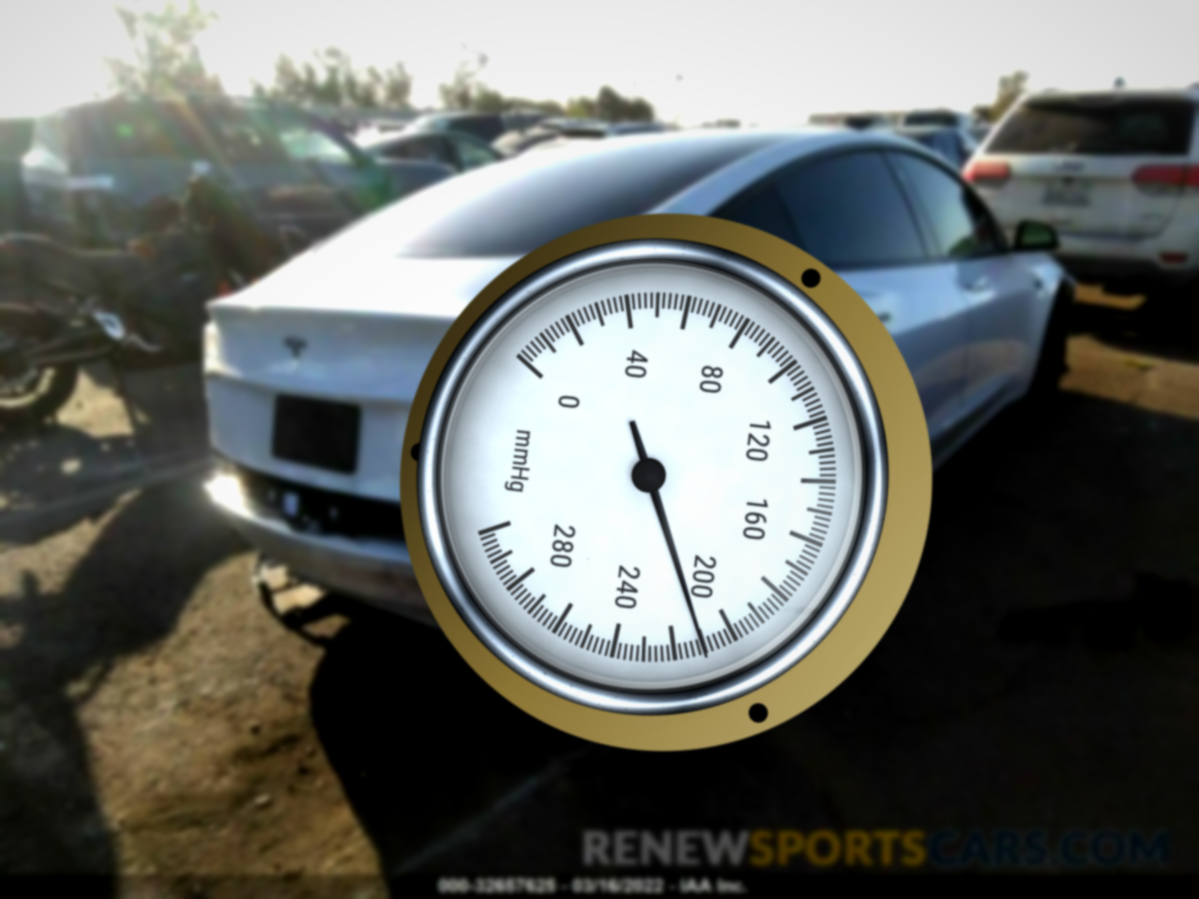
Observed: 210 mmHg
